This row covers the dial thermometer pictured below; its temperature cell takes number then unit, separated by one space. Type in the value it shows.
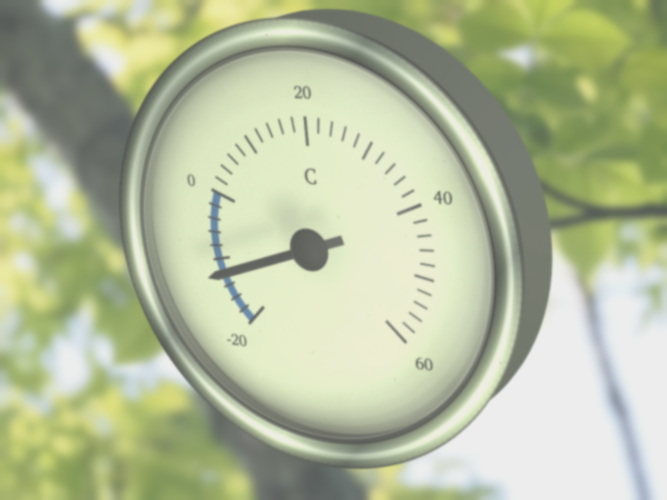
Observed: -12 °C
